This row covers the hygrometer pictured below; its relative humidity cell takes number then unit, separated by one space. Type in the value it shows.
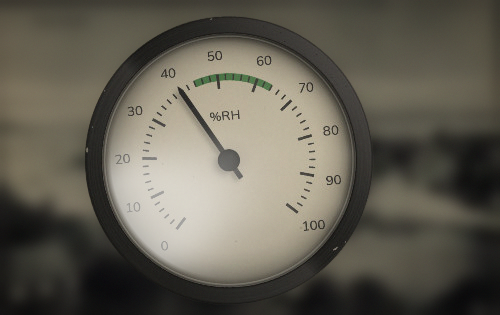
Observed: 40 %
